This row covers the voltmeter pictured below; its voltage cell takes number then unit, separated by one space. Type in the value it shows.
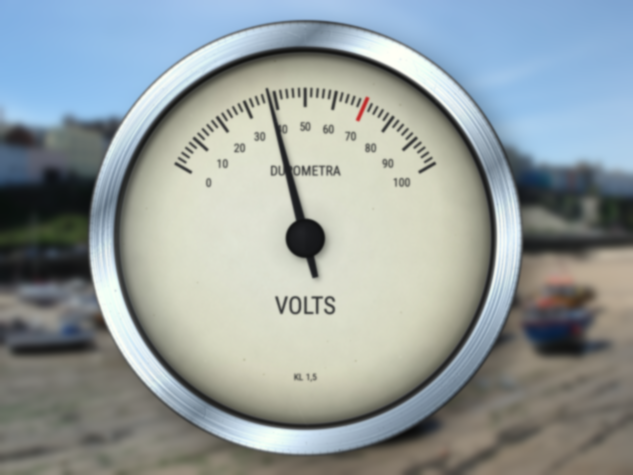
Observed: 38 V
